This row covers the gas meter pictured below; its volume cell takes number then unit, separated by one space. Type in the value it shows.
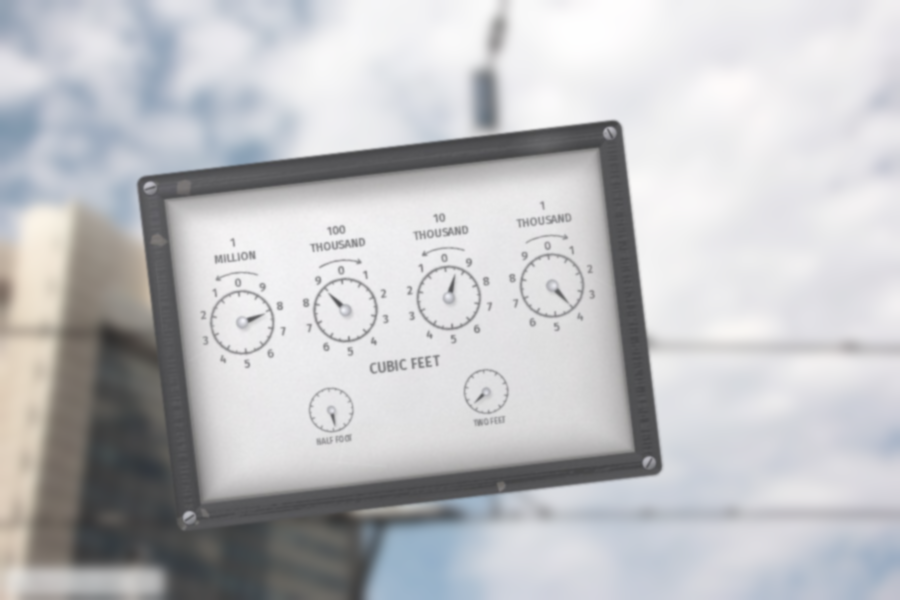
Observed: 789400 ft³
